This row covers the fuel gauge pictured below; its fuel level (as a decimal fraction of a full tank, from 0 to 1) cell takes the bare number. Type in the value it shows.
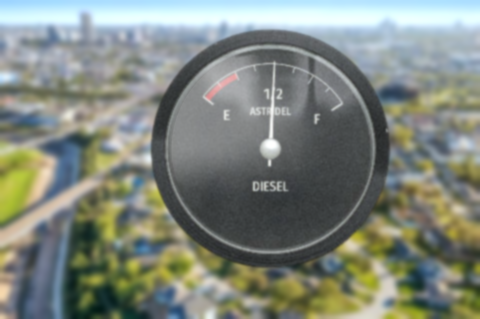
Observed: 0.5
